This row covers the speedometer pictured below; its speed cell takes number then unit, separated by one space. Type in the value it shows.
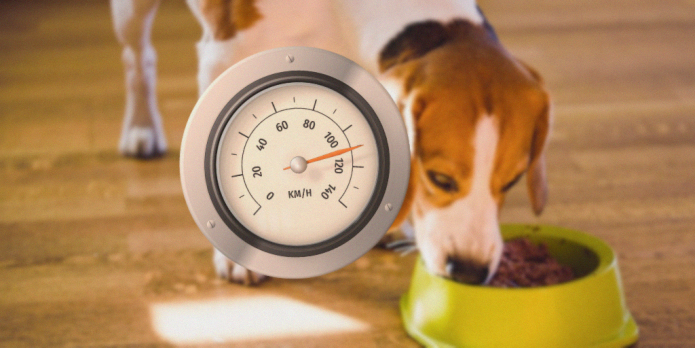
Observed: 110 km/h
